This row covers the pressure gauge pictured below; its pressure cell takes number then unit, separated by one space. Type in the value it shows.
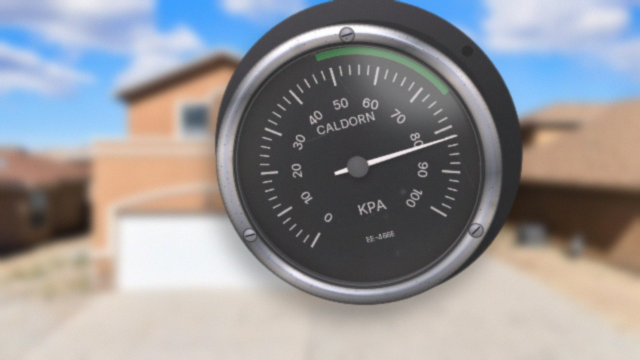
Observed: 82 kPa
